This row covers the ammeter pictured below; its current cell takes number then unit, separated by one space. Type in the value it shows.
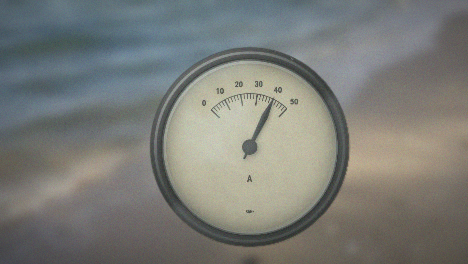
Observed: 40 A
